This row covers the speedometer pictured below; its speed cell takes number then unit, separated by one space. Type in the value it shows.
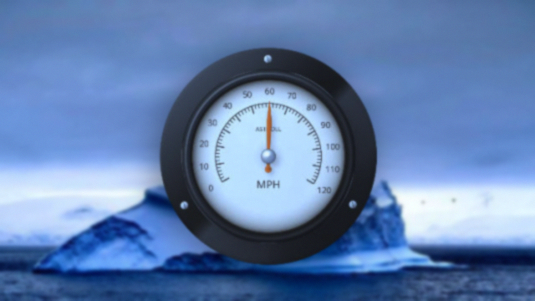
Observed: 60 mph
